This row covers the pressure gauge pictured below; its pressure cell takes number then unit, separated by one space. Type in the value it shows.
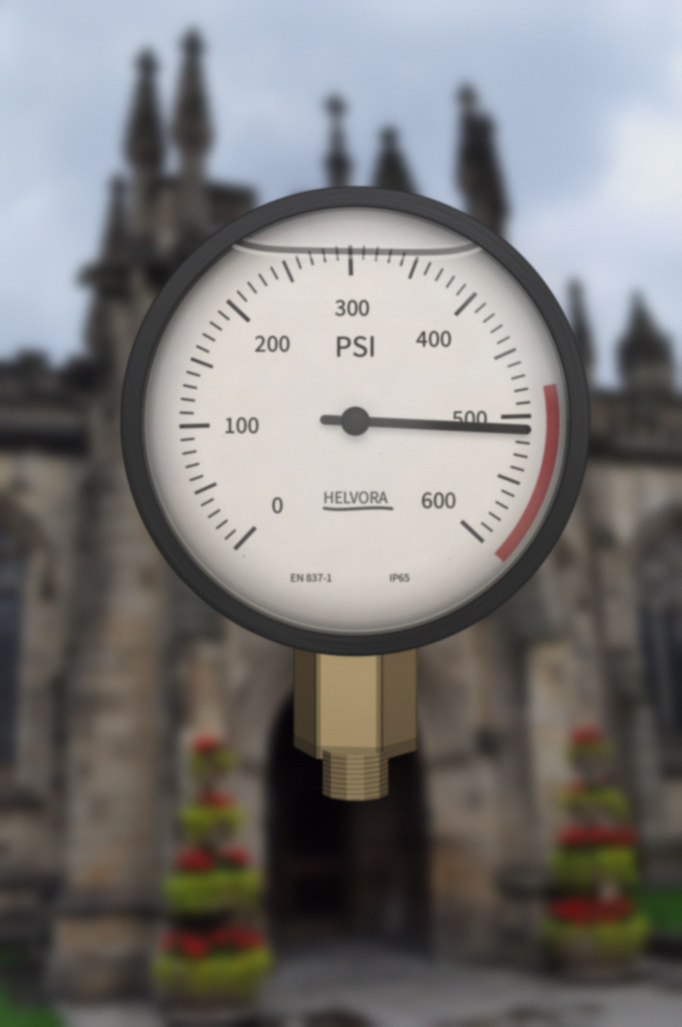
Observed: 510 psi
